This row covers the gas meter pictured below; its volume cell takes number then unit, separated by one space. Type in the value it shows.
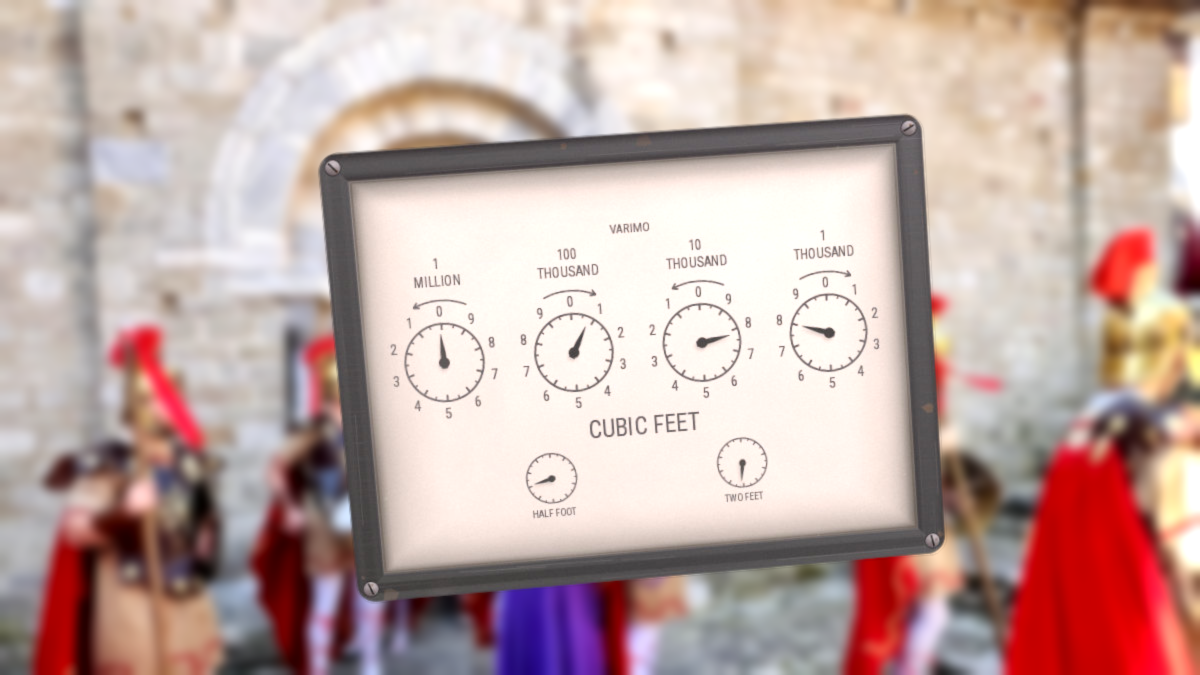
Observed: 7800 ft³
